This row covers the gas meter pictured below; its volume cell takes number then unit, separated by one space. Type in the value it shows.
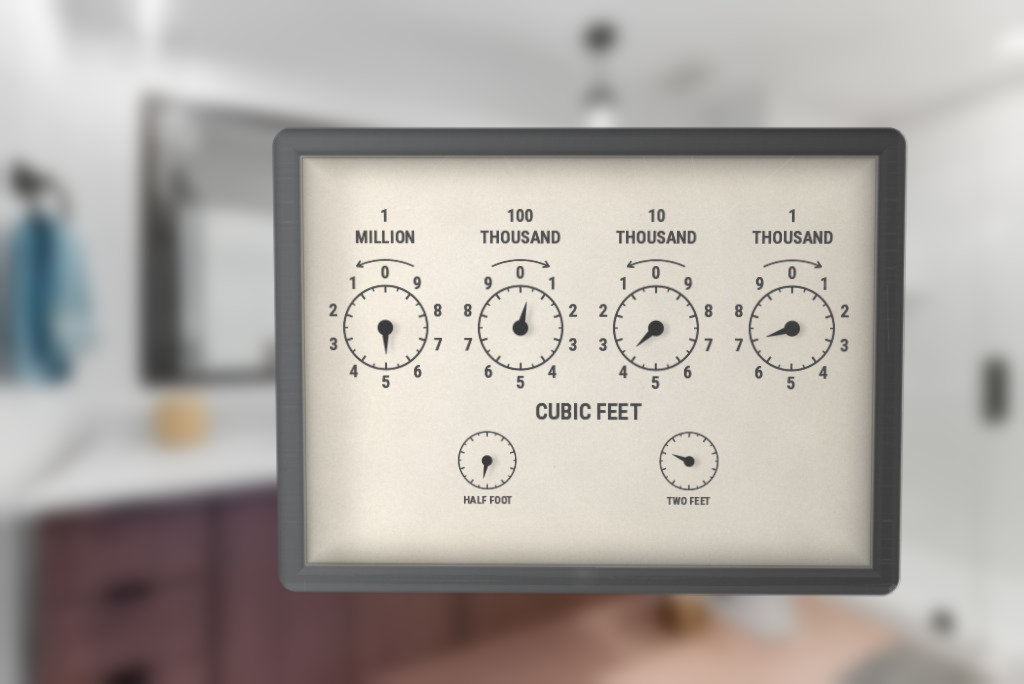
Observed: 503700 ft³
